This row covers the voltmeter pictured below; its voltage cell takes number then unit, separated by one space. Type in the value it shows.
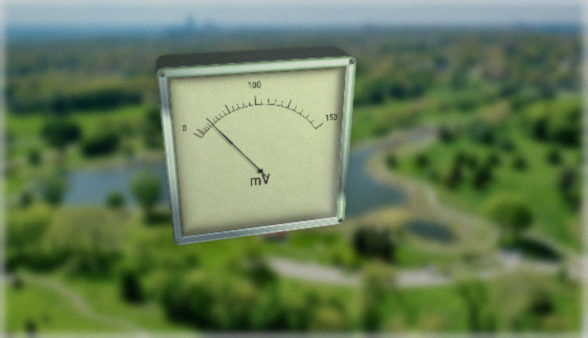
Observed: 50 mV
